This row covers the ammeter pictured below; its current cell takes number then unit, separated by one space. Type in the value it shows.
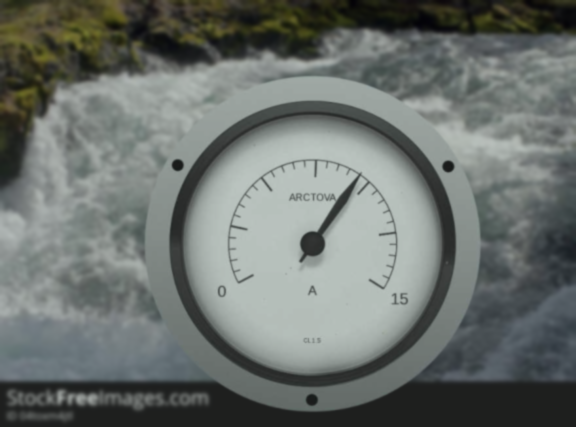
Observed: 9.5 A
